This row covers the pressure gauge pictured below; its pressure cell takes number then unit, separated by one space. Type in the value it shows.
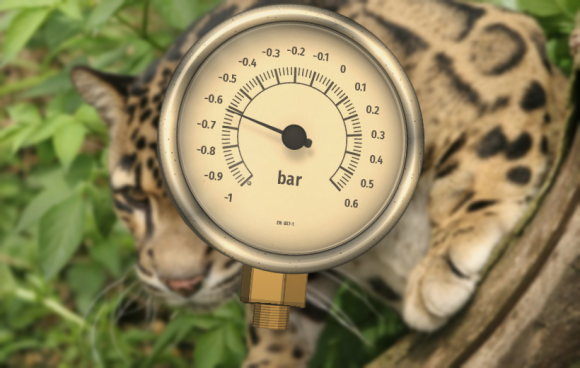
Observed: -0.62 bar
